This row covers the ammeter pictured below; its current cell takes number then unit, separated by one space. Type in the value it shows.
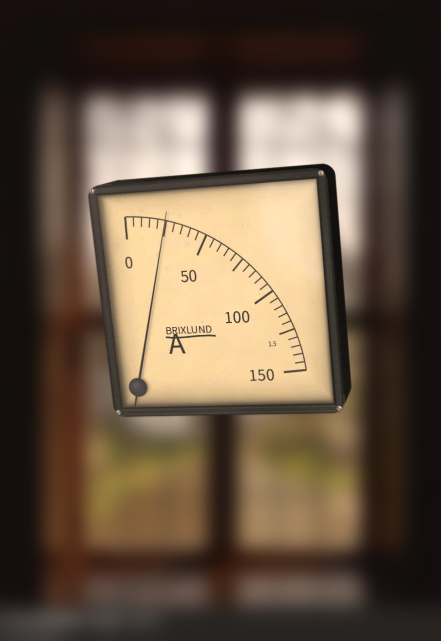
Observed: 25 A
